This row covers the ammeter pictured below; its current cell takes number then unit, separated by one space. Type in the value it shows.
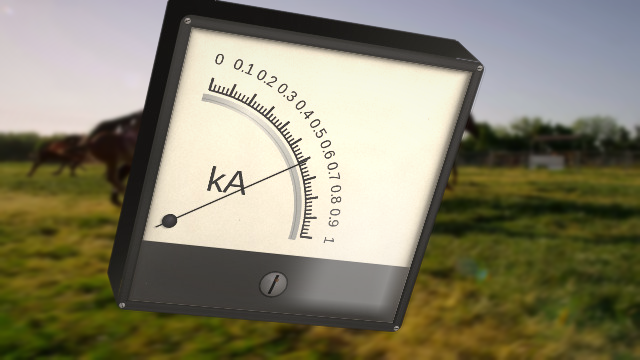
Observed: 0.6 kA
